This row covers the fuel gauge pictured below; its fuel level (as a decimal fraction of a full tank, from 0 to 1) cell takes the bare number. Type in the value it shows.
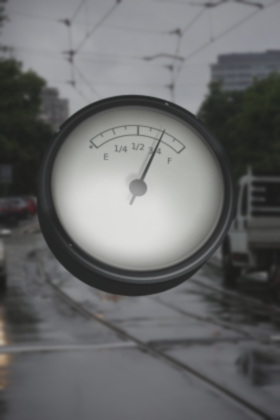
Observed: 0.75
